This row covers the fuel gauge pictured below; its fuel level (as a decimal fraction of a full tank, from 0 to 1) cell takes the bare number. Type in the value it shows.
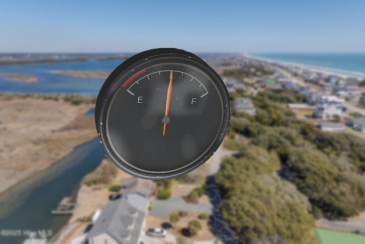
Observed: 0.5
